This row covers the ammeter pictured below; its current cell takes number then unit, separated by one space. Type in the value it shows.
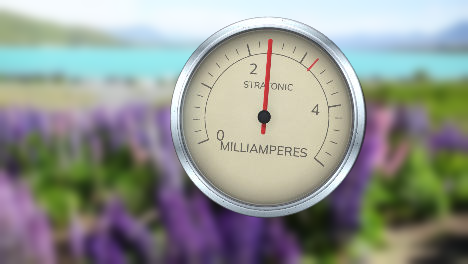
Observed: 2.4 mA
